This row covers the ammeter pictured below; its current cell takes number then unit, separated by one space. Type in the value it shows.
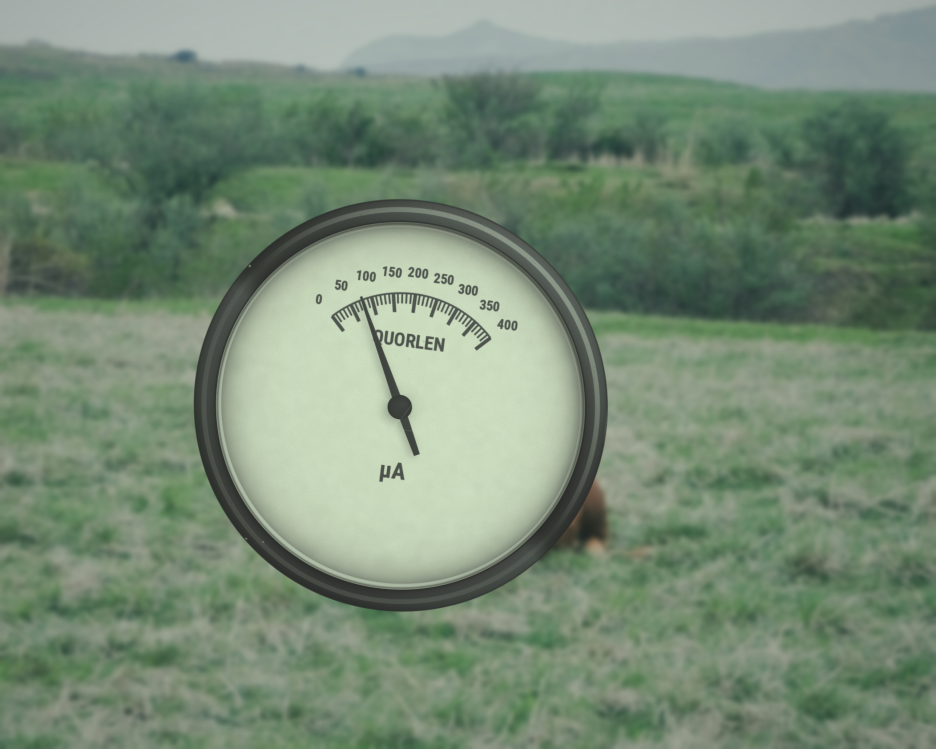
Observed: 80 µA
